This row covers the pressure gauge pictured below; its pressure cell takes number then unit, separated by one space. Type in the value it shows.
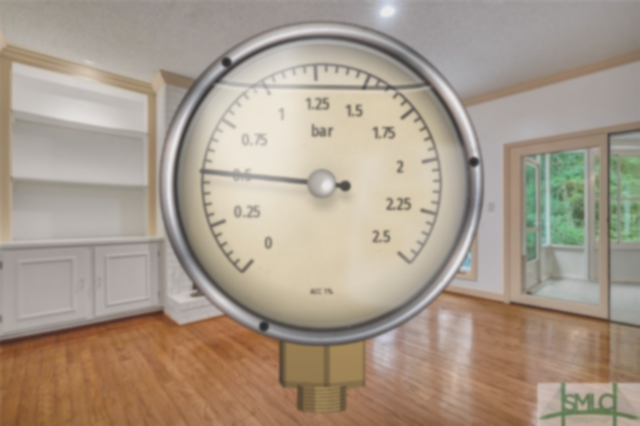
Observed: 0.5 bar
